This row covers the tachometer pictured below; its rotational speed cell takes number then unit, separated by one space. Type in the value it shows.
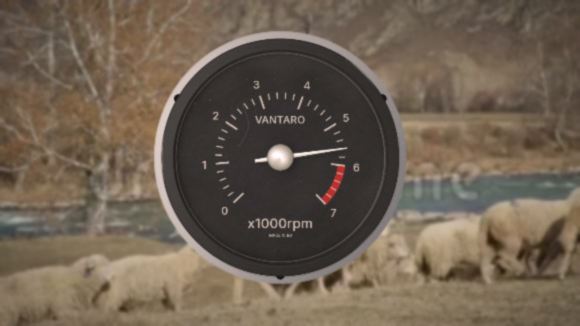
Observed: 5600 rpm
